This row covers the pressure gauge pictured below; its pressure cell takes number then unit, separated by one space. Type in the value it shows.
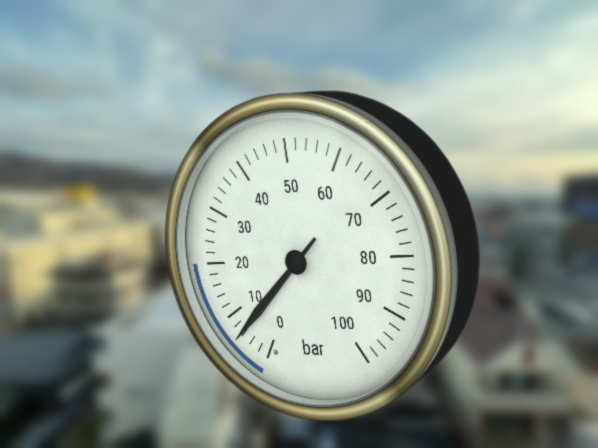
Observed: 6 bar
